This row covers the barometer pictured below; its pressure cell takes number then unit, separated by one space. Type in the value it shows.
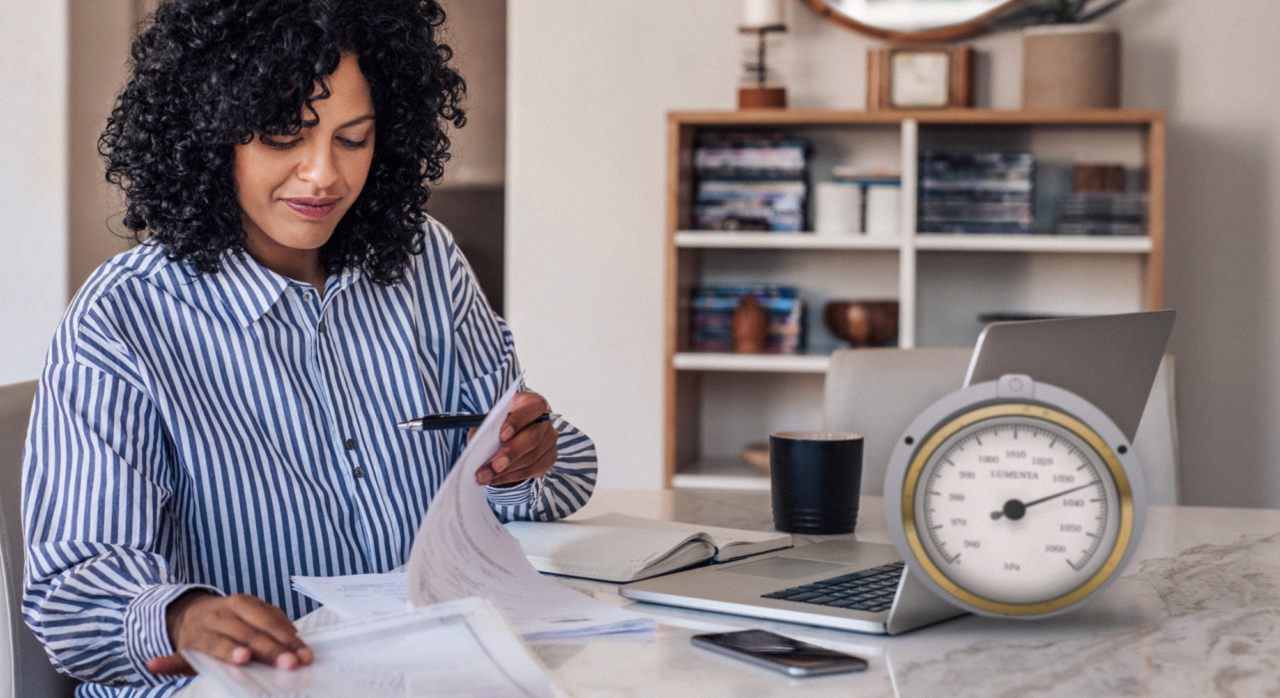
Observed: 1035 hPa
